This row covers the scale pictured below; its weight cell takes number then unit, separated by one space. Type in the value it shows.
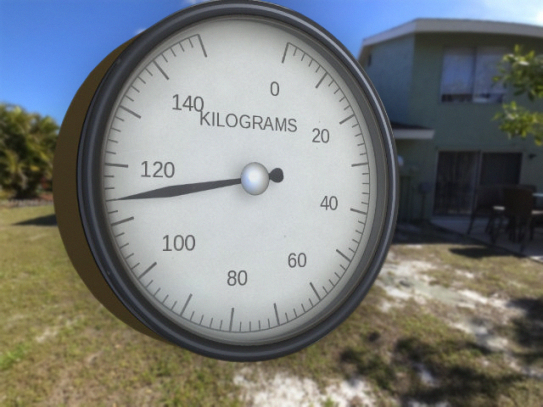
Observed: 114 kg
